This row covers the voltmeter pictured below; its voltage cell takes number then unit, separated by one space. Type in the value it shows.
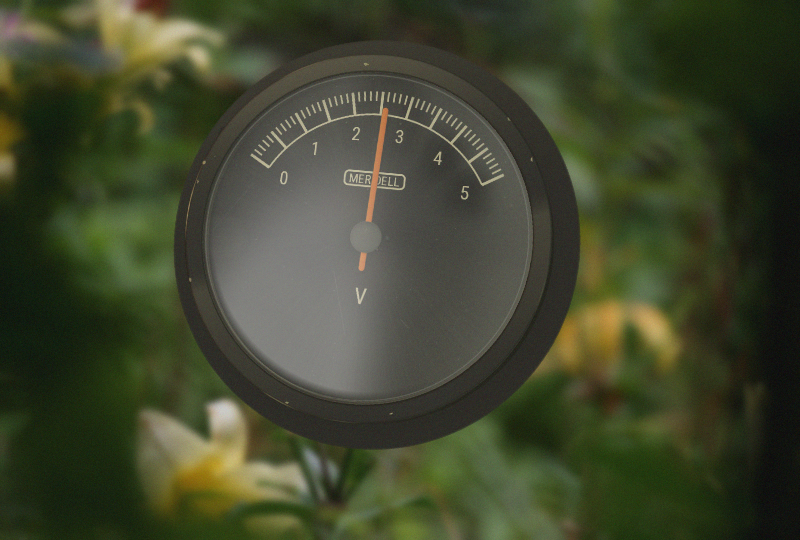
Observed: 2.6 V
